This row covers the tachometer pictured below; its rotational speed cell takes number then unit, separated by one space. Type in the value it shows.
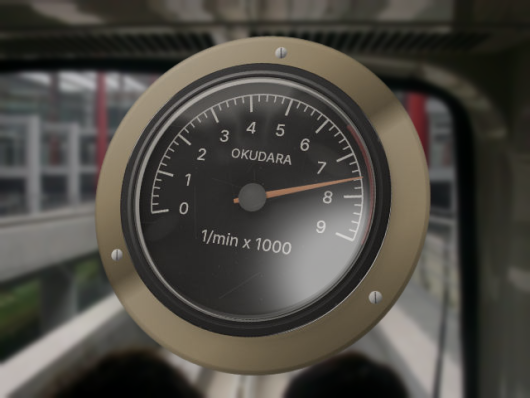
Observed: 7600 rpm
